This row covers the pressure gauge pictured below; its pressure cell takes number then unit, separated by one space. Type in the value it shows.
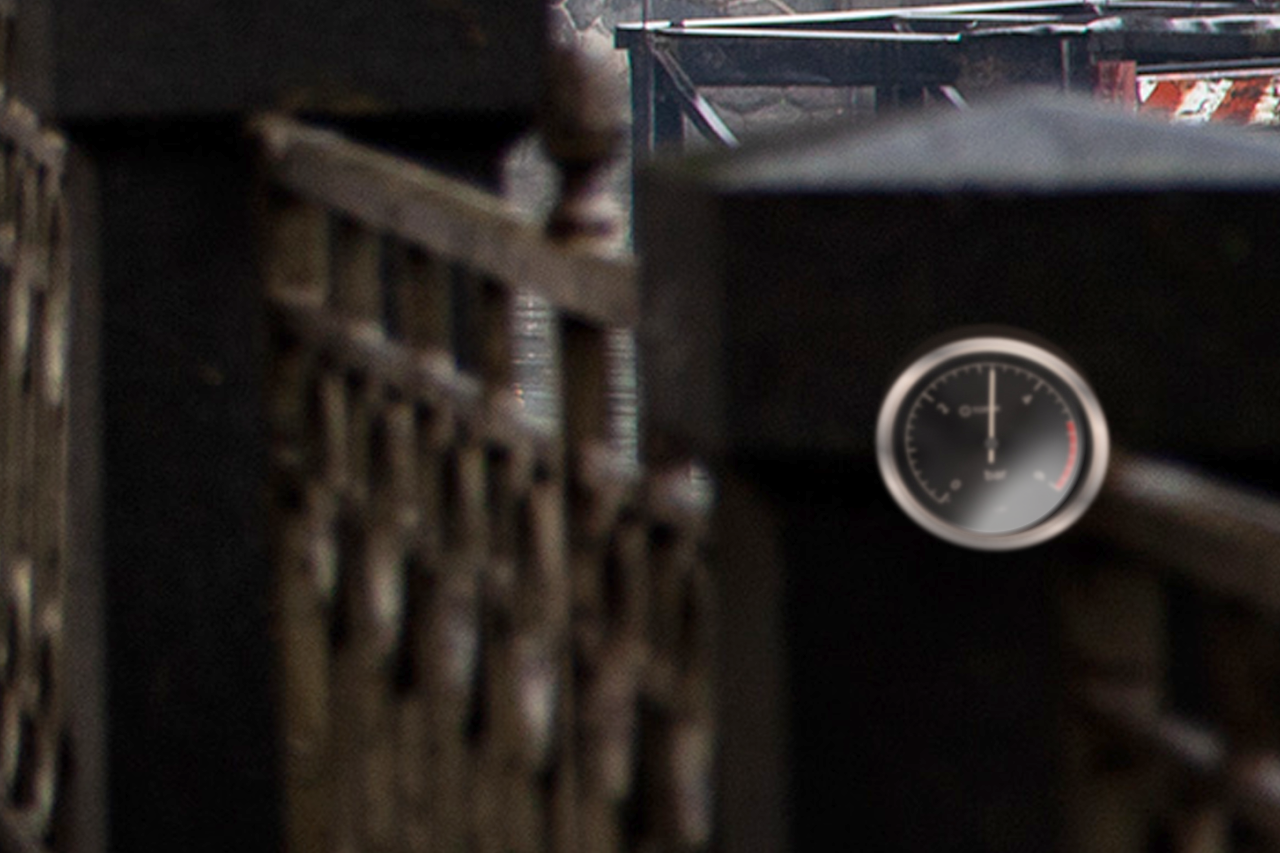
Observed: 3.2 bar
